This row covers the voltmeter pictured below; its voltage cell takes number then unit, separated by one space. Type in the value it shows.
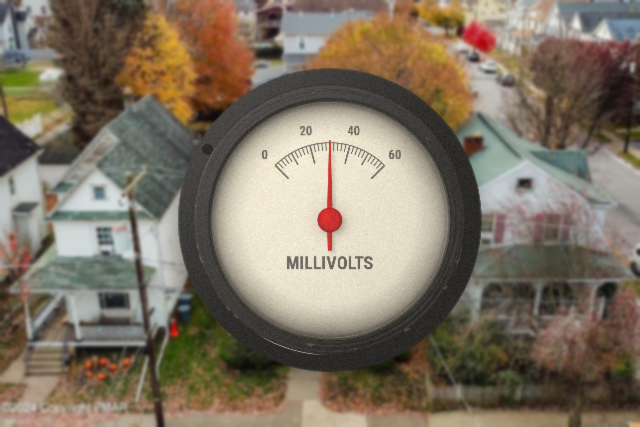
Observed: 30 mV
